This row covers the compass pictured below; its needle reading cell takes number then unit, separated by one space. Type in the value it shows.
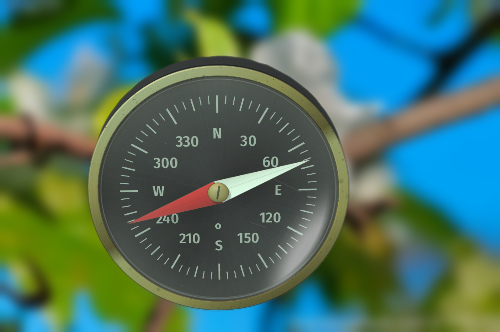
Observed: 250 °
